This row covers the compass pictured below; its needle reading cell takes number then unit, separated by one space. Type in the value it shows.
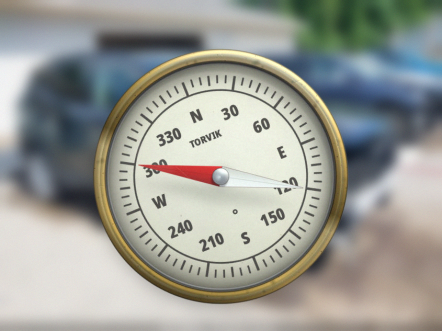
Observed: 300 °
